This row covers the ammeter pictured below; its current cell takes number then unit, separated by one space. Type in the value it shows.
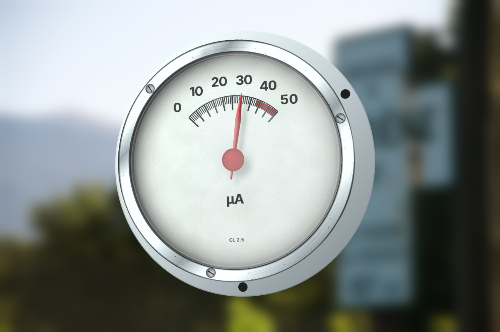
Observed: 30 µA
